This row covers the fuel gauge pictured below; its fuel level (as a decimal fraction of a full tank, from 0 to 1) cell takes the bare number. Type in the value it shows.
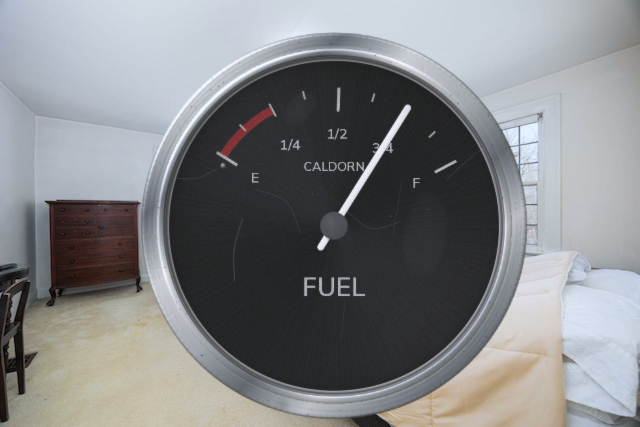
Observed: 0.75
